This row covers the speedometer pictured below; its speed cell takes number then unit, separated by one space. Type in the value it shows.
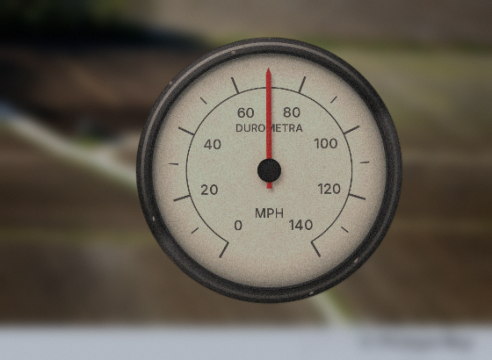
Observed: 70 mph
